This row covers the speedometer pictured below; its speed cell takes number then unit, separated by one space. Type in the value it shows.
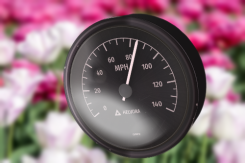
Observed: 85 mph
